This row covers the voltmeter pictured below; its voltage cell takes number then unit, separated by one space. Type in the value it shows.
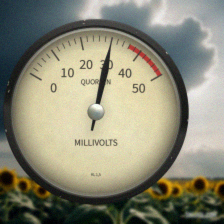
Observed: 30 mV
